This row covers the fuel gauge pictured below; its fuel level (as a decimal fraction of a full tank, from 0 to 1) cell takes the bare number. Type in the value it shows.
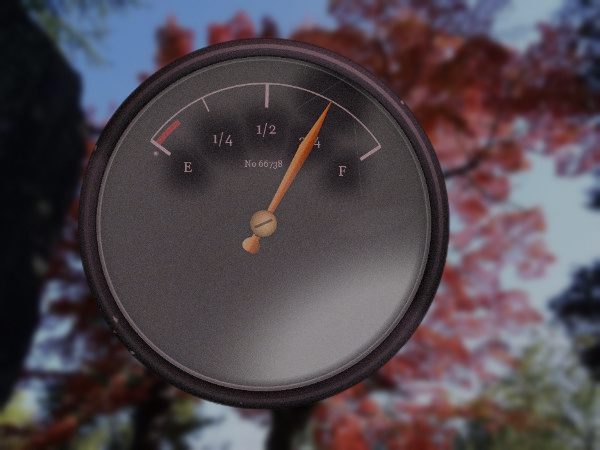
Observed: 0.75
